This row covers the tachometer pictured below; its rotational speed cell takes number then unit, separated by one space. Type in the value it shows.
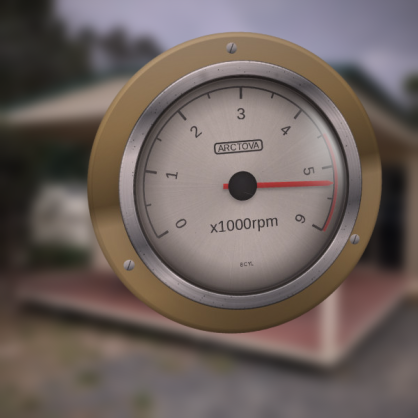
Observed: 5250 rpm
